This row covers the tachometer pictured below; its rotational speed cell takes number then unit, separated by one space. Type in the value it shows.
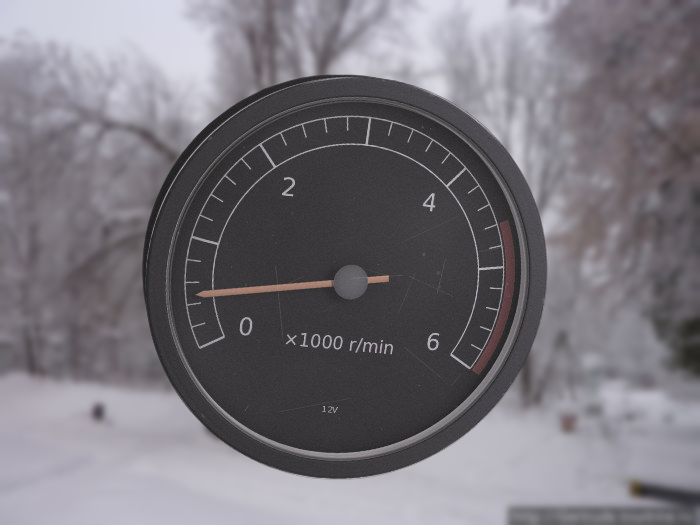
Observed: 500 rpm
